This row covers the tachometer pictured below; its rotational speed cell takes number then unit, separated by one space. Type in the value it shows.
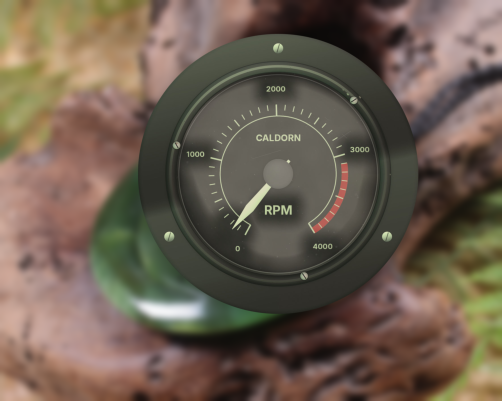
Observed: 150 rpm
